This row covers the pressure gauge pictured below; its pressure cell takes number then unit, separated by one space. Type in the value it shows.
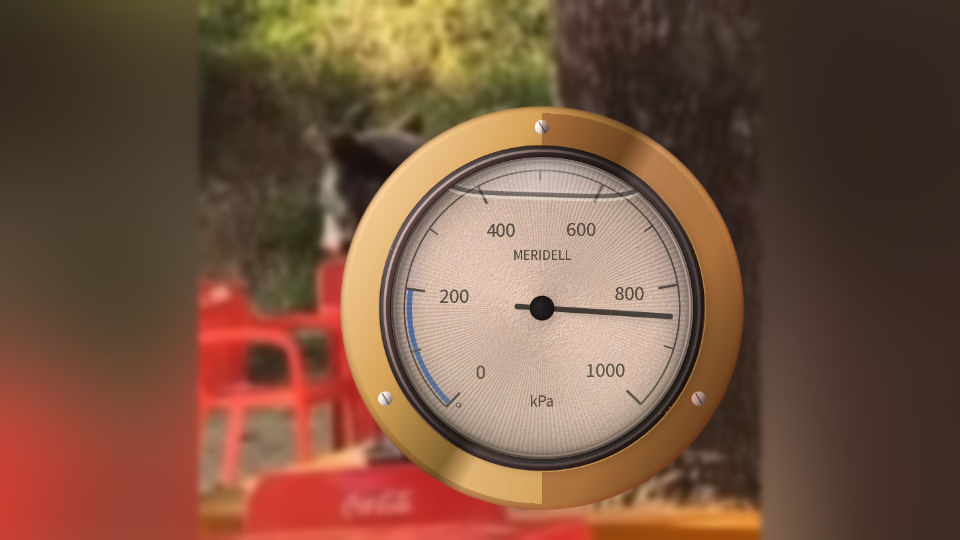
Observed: 850 kPa
